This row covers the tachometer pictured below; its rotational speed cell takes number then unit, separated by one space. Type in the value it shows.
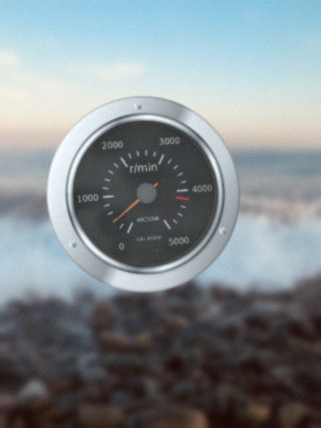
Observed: 400 rpm
